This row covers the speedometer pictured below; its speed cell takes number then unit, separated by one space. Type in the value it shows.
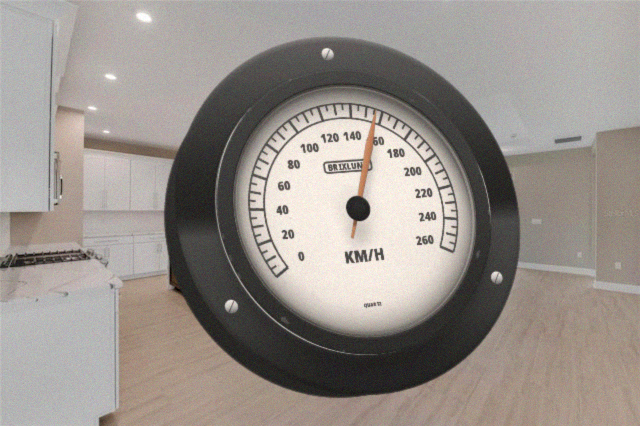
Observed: 155 km/h
